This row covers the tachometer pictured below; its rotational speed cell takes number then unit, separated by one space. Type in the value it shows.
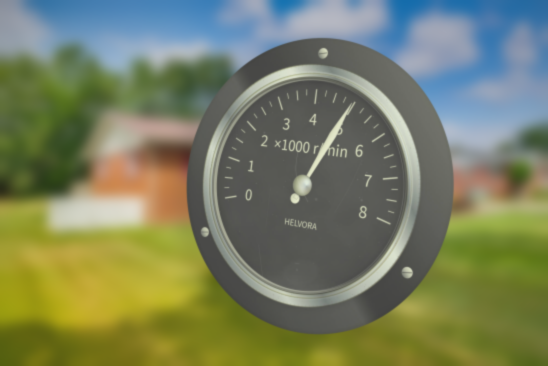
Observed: 5000 rpm
